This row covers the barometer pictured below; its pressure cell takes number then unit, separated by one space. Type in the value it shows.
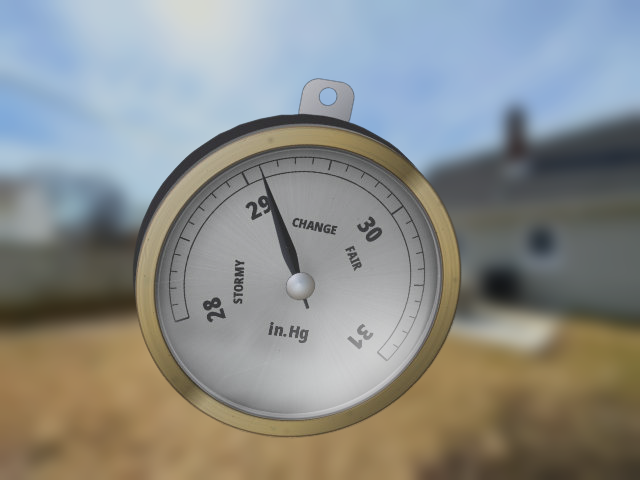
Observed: 29.1 inHg
